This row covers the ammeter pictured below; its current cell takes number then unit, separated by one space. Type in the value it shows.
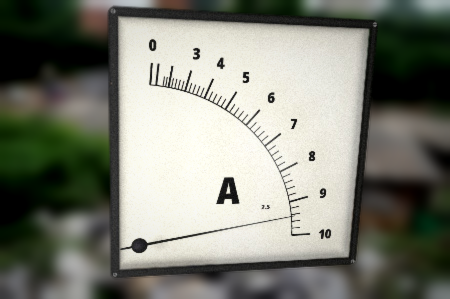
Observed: 9.4 A
